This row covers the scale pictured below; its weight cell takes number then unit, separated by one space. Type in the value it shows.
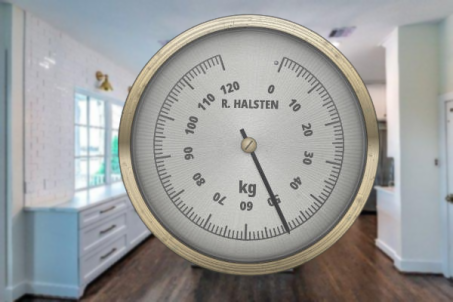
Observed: 50 kg
